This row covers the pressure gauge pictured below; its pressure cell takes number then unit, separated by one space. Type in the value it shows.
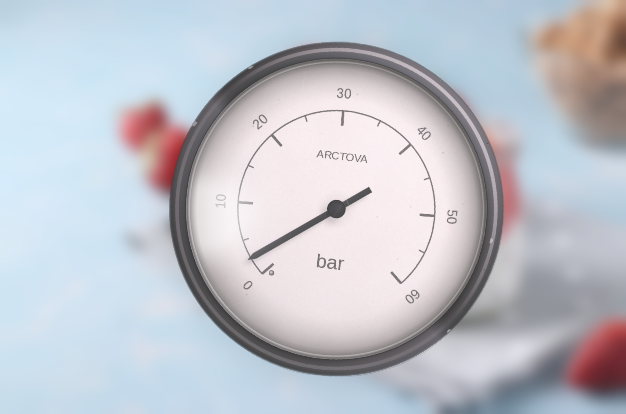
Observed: 2.5 bar
